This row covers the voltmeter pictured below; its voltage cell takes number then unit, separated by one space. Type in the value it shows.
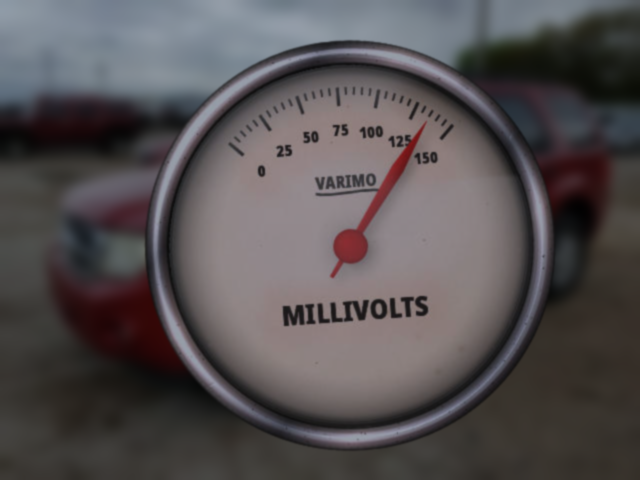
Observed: 135 mV
